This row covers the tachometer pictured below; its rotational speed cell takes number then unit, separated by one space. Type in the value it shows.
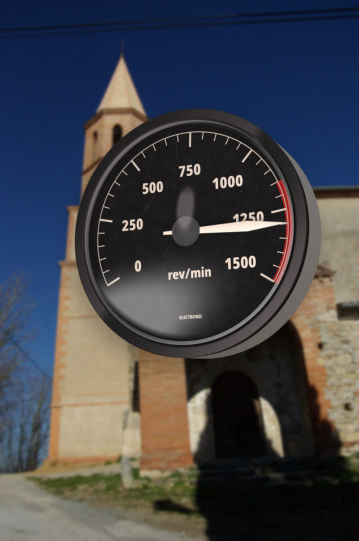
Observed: 1300 rpm
